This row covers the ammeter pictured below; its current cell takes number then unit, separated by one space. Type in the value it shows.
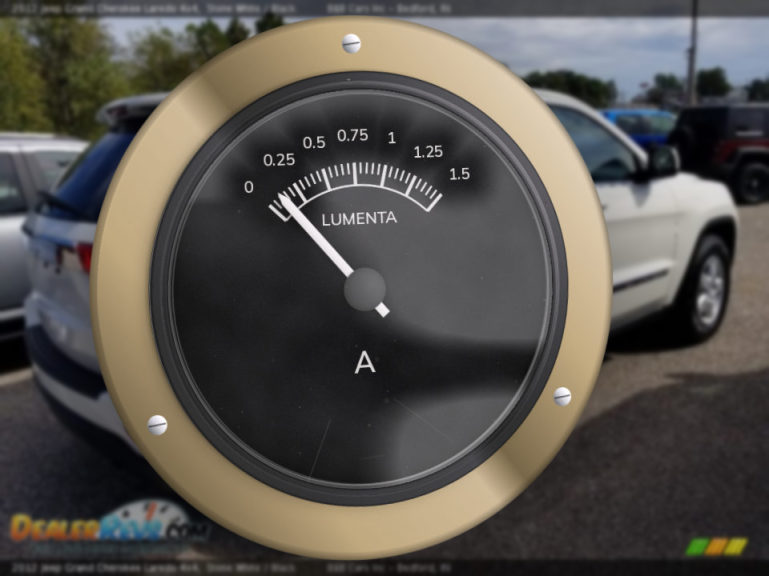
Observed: 0.1 A
